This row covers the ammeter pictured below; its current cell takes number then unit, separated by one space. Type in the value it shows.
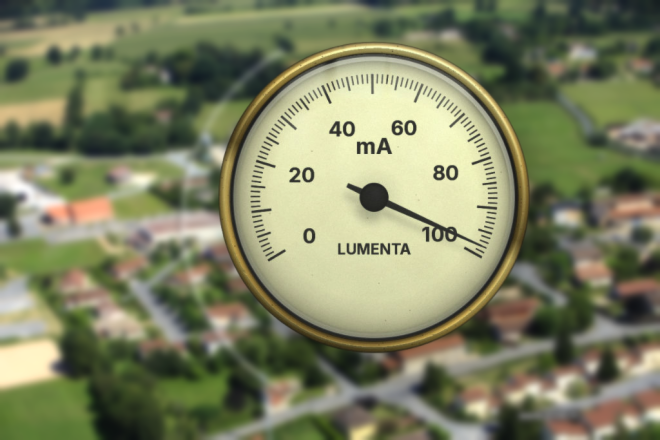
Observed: 98 mA
